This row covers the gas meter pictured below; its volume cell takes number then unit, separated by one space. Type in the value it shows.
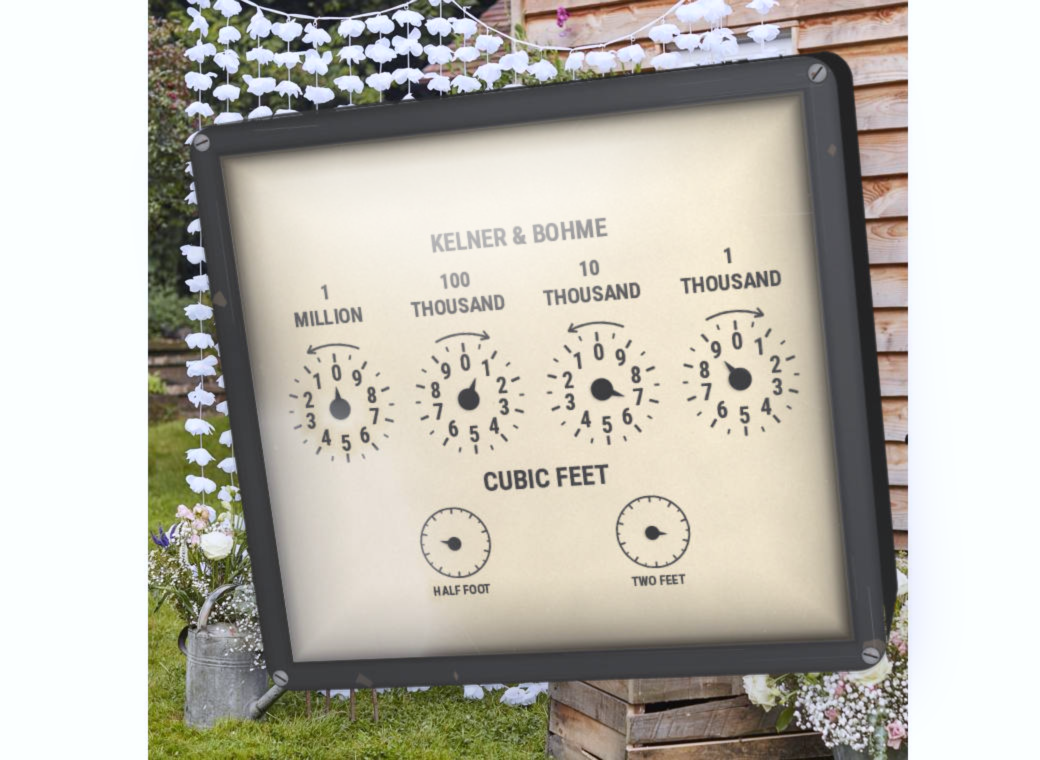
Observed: 6900 ft³
